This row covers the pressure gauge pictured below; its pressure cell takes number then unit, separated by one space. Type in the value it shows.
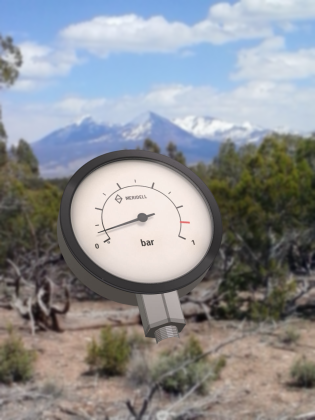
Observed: 0.05 bar
